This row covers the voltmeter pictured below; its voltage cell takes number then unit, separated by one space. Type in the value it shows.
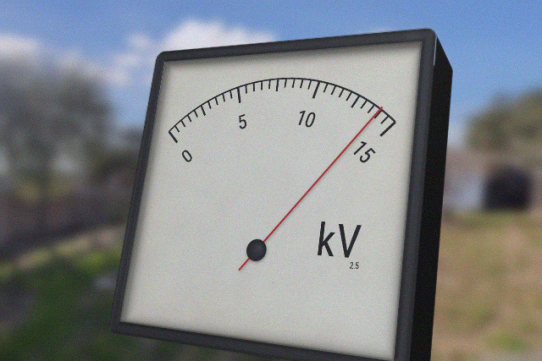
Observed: 14 kV
